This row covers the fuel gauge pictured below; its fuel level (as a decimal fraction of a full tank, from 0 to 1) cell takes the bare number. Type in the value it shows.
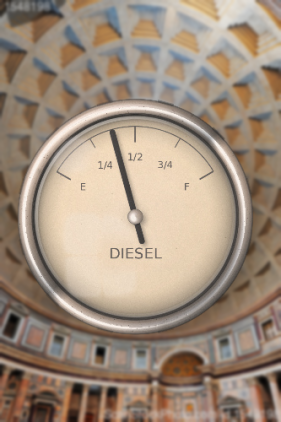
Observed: 0.375
